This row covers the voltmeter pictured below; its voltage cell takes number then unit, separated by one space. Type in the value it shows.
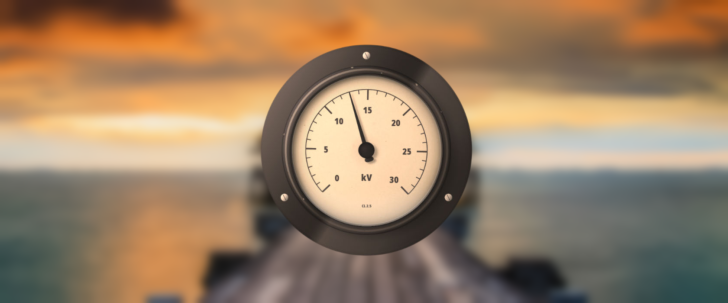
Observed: 13 kV
